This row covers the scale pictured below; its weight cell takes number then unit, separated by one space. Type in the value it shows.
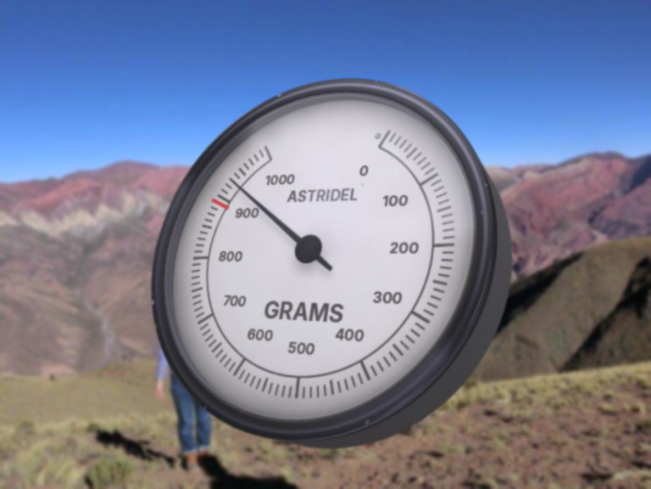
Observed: 930 g
